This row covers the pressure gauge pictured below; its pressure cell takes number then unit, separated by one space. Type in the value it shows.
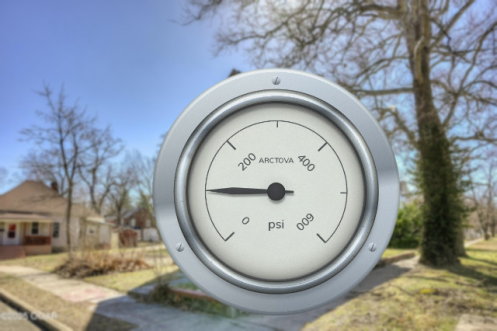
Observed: 100 psi
